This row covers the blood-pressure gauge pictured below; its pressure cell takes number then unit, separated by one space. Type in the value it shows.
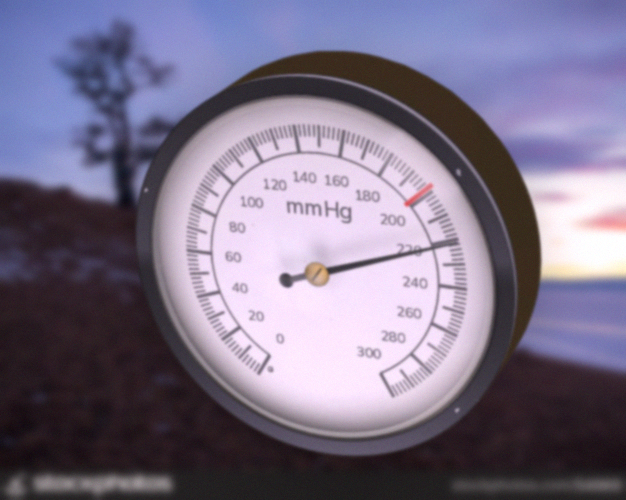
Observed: 220 mmHg
